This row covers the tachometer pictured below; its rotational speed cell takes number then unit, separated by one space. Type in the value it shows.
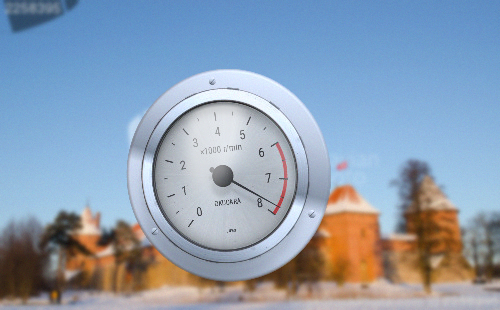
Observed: 7750 rpm
